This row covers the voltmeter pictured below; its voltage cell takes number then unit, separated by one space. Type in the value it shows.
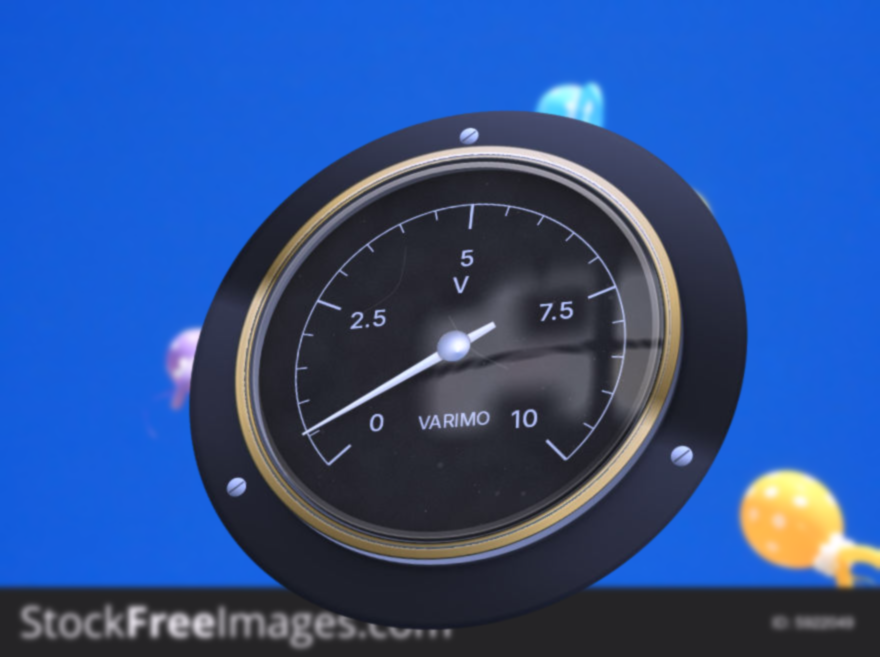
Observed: 0.5 V
